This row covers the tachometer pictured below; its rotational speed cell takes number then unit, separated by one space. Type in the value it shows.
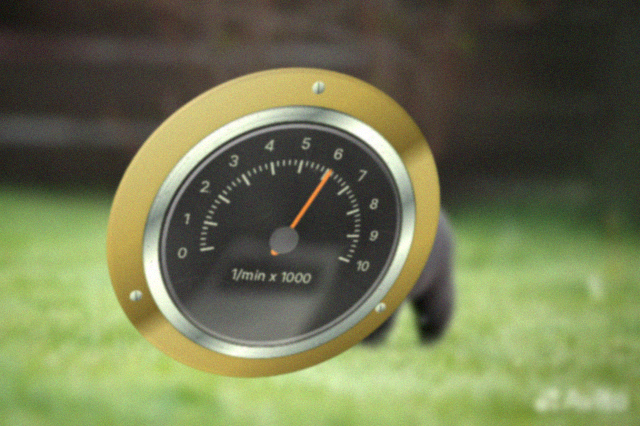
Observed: 6000 rpm
